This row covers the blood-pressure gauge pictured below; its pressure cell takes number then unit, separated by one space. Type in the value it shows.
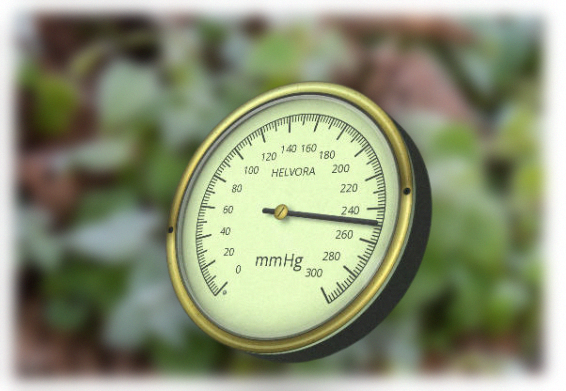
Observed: 250 mmHg
